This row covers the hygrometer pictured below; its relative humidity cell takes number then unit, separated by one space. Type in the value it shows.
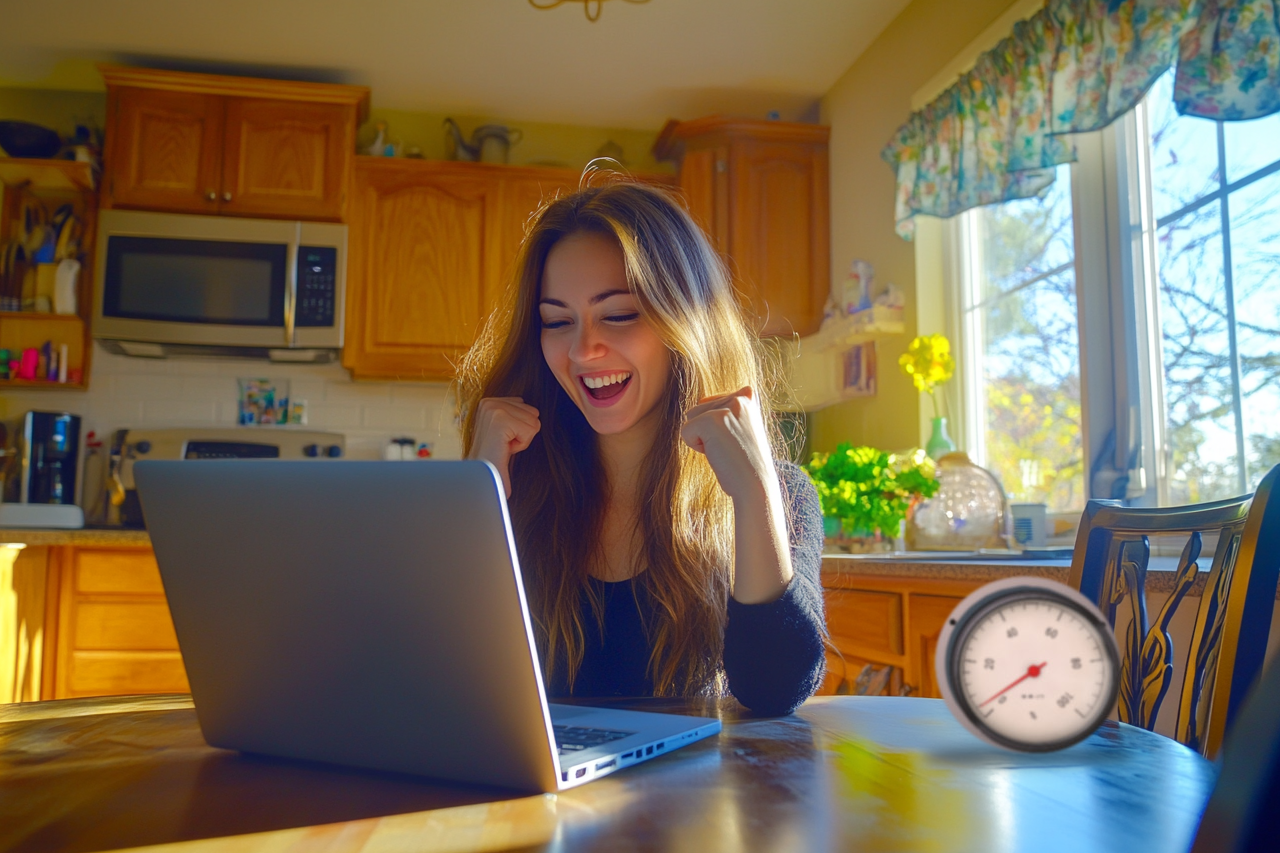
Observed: 4 %
